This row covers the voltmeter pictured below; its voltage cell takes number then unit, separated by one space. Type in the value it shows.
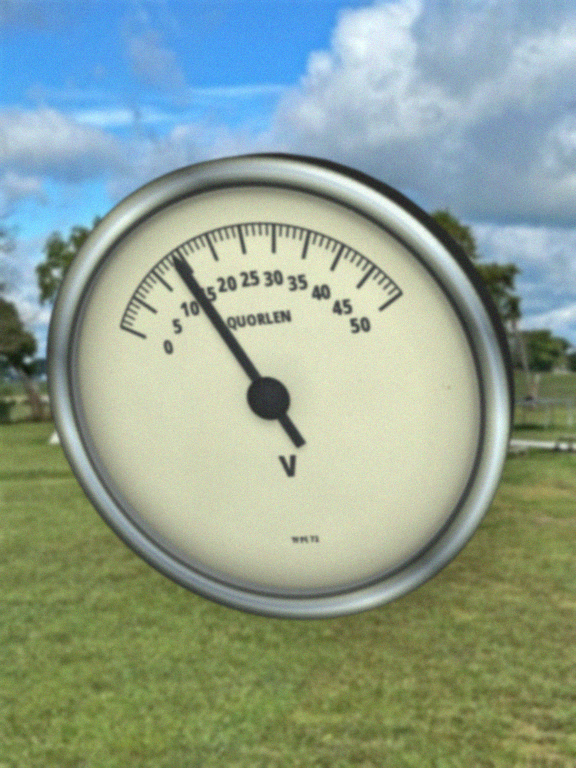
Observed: 15 V
